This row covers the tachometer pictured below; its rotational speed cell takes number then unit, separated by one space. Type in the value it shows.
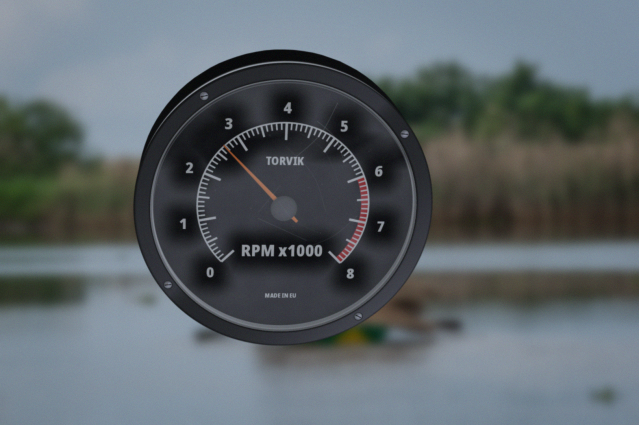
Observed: 2700 rpm
